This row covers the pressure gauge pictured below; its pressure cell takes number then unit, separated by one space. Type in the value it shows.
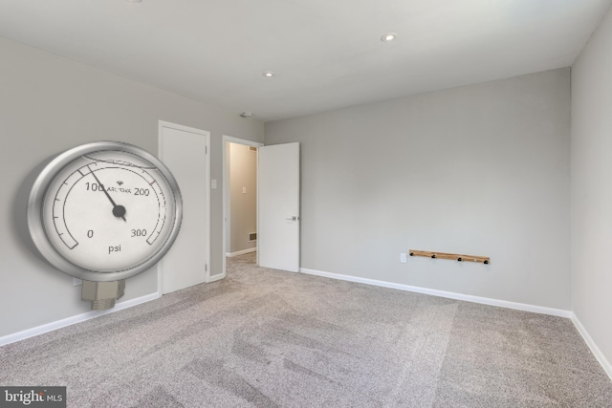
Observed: 110 psi
